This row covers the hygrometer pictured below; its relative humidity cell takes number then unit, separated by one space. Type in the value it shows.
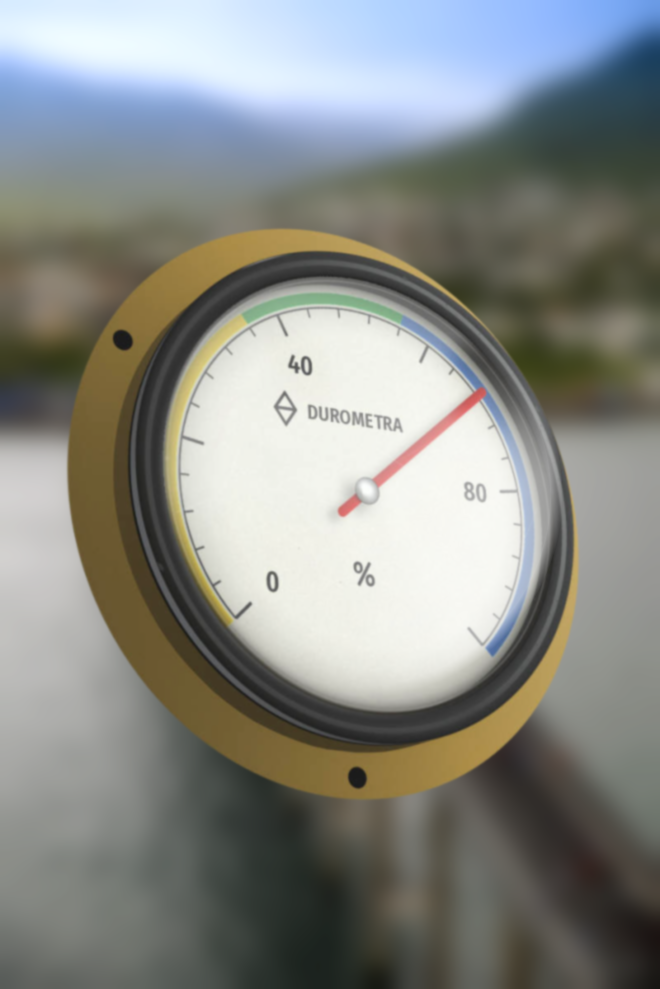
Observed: 68 %
